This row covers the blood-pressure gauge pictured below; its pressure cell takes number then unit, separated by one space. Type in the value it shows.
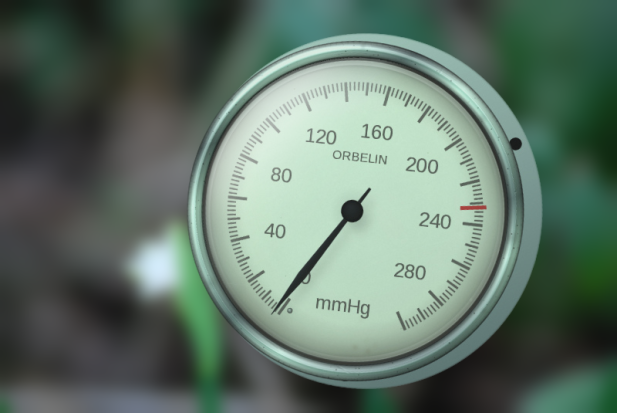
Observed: 2 mmHg
